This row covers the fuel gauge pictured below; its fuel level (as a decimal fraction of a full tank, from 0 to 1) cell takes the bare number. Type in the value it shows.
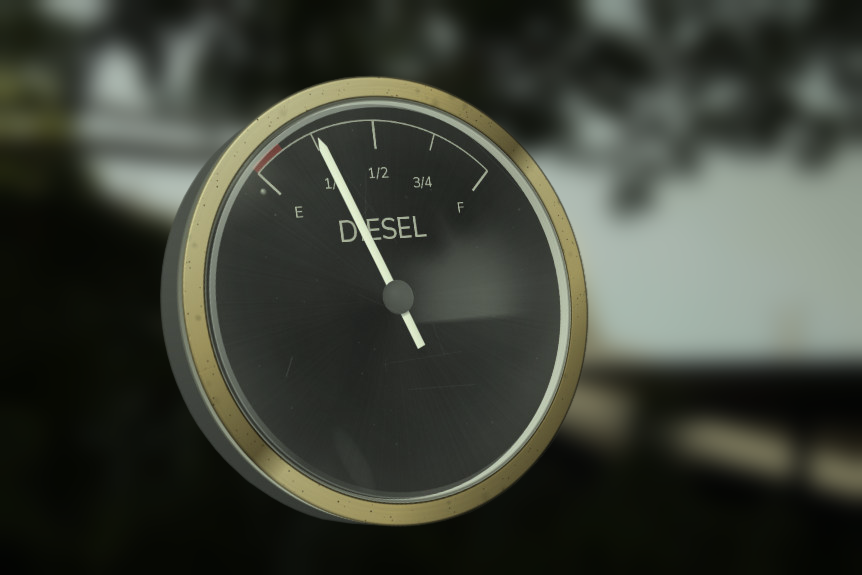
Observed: 0.25
